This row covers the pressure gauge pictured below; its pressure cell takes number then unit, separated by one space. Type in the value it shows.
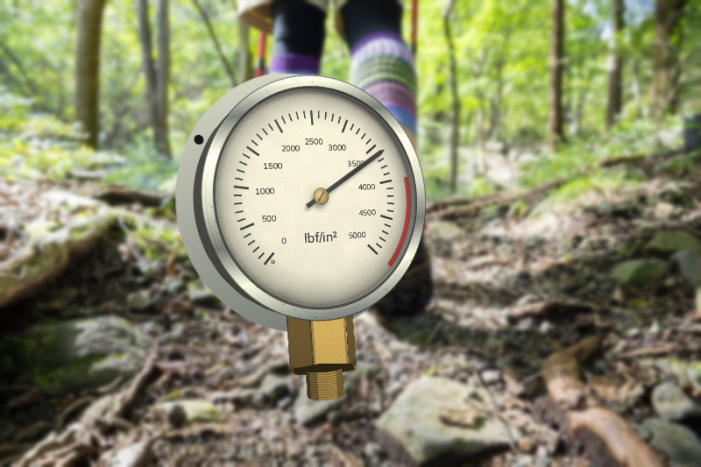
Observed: 3600 psi
